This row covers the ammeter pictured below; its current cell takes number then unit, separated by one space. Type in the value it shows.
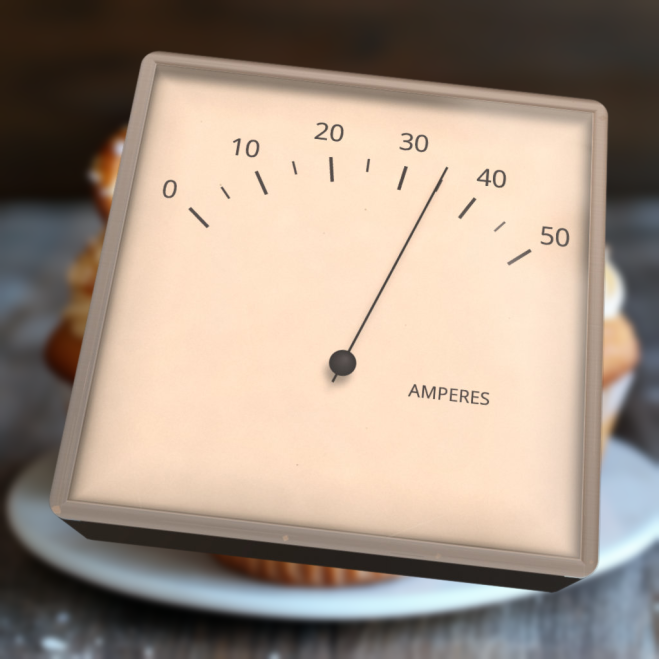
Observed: 35 A
